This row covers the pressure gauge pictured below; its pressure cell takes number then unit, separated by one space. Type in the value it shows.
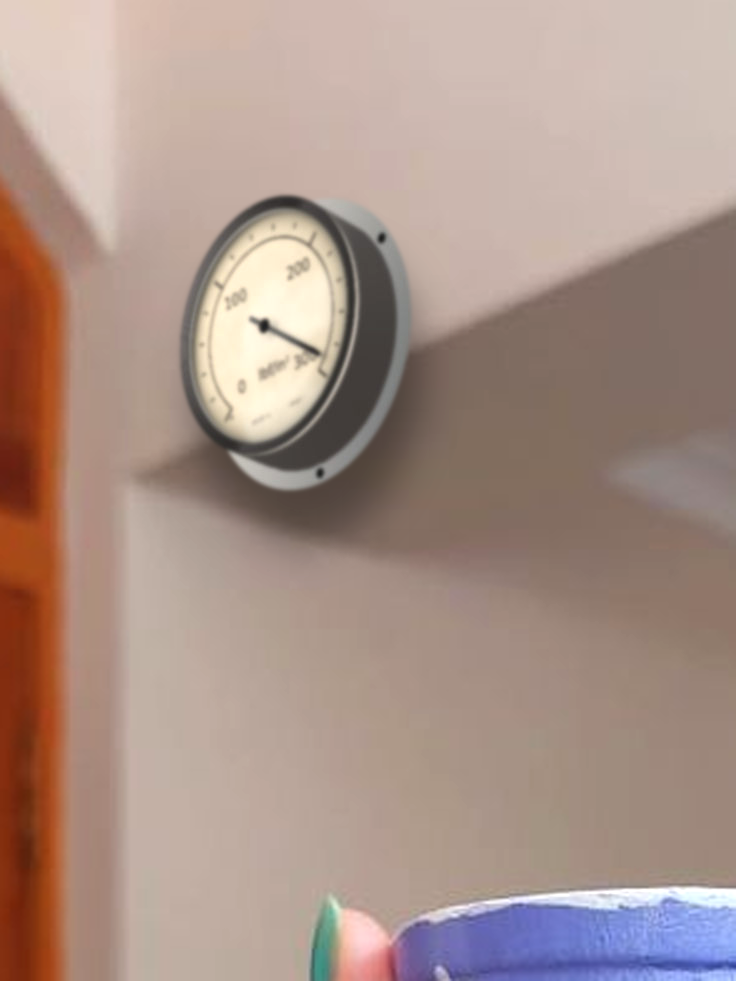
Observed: 290 psi
